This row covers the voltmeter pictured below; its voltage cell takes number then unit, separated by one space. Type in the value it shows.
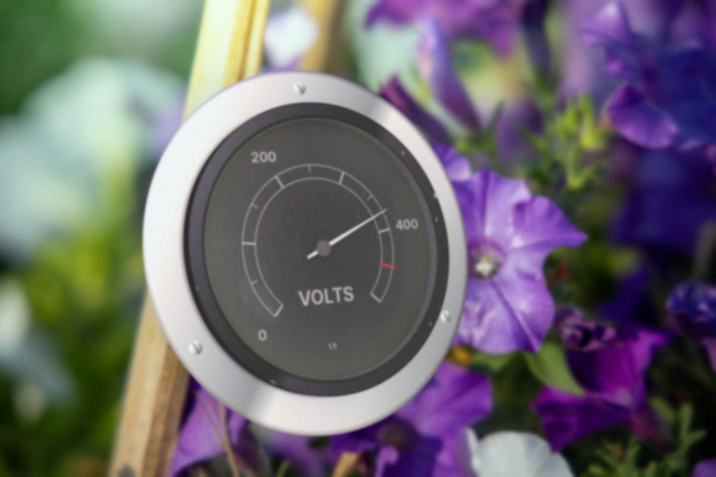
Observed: 375 V
